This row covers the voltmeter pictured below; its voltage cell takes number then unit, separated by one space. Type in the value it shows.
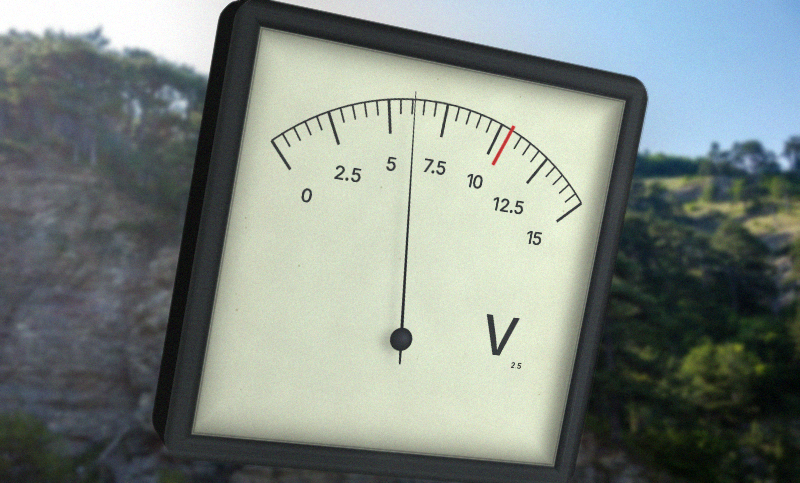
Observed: 6 V
